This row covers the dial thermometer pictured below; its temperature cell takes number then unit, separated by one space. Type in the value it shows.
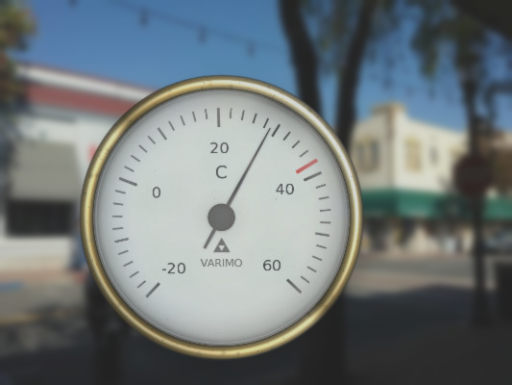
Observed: 29 °C
